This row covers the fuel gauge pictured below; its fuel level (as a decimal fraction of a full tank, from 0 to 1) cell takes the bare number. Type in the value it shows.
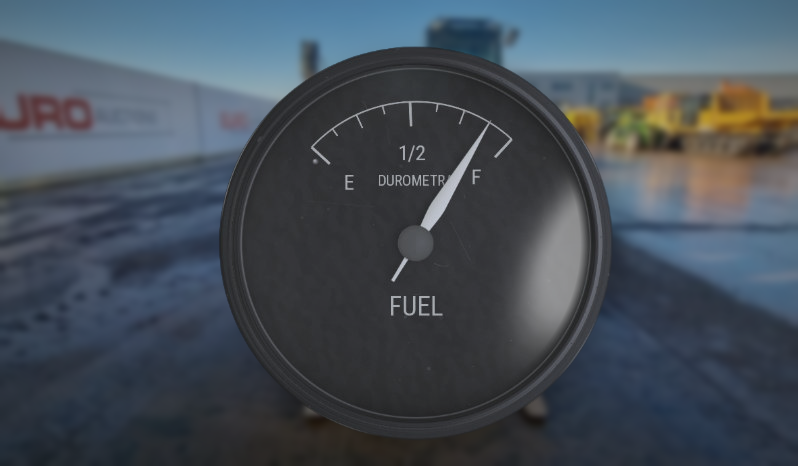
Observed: 0.875
